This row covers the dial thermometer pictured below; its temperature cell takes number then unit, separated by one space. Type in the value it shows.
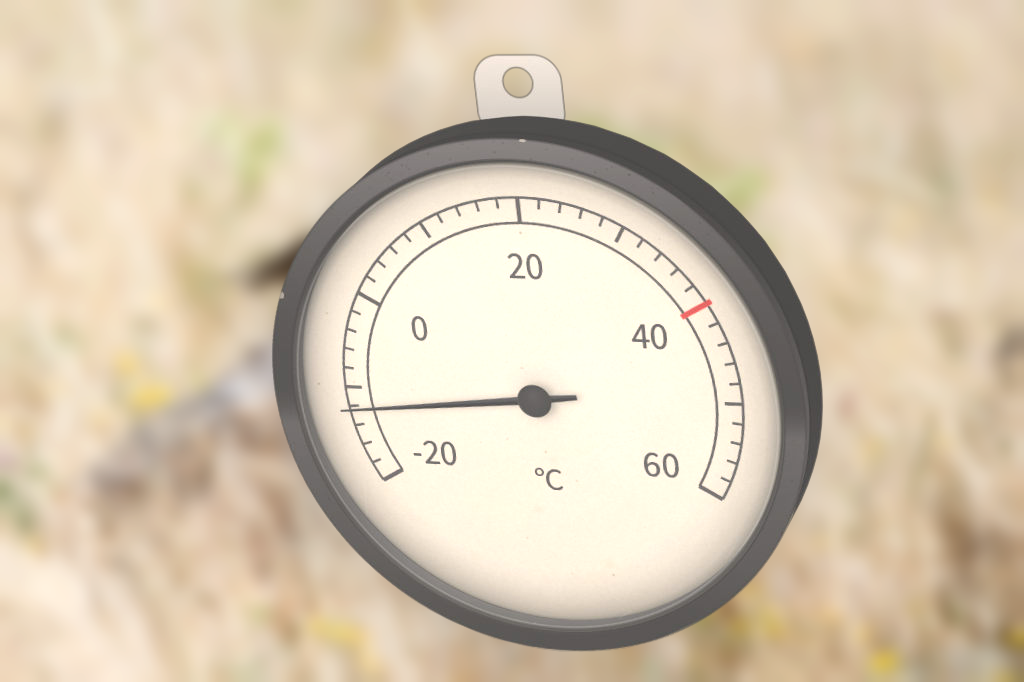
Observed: -12 °C
